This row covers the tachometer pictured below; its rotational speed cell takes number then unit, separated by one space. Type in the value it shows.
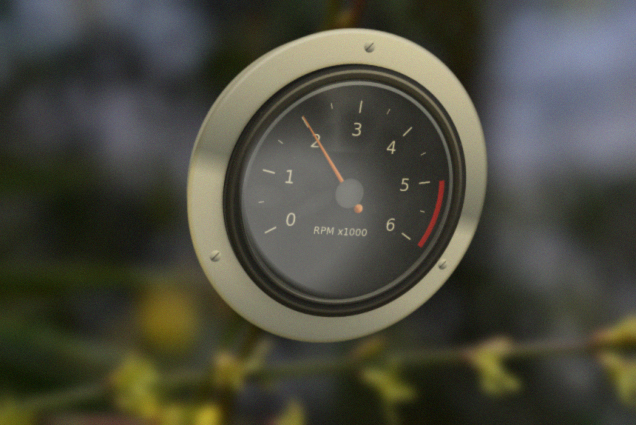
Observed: 2000 rpm
